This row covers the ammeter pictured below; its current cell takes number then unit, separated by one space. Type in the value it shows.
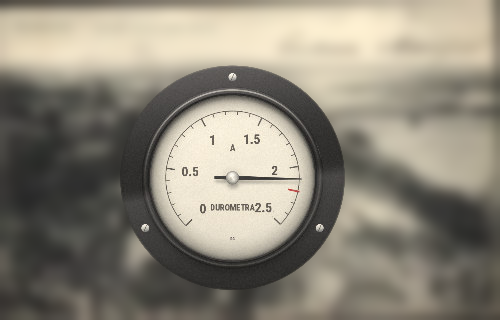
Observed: 2.1 A
